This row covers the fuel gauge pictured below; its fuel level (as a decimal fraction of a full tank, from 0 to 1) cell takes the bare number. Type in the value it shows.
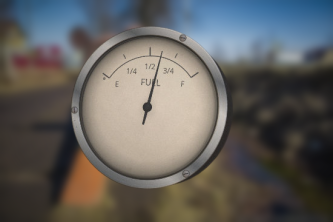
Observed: 0.625
